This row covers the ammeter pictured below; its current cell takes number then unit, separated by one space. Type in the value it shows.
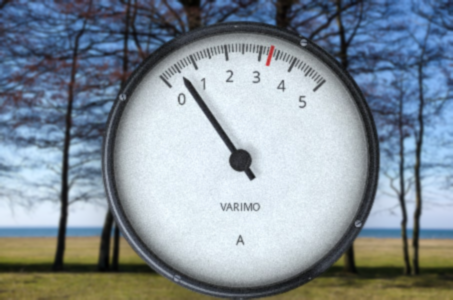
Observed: 0.5 A
